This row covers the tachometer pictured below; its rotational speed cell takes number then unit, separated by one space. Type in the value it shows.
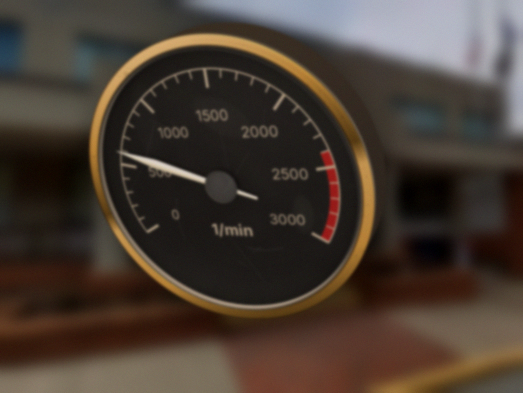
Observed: 600 rpm
